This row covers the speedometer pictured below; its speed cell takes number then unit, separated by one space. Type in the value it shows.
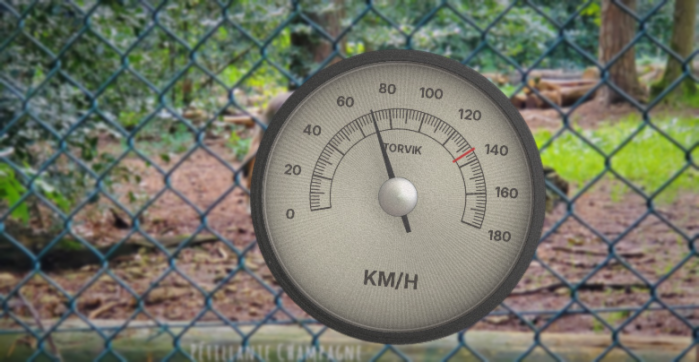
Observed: 70 km/h
